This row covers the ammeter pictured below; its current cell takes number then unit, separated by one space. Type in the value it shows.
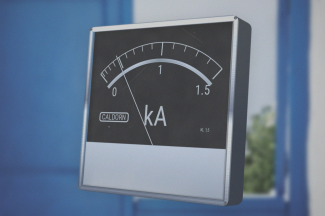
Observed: 0.5 kA
